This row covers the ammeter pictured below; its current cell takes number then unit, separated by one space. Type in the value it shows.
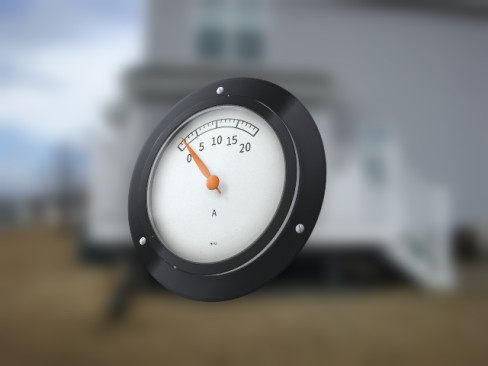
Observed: 2 A
